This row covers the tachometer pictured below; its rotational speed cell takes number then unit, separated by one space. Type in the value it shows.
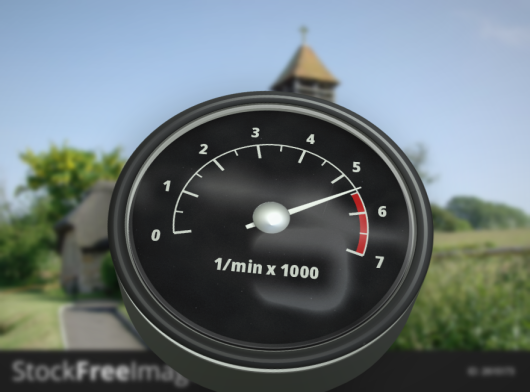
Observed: 5500 rpm
